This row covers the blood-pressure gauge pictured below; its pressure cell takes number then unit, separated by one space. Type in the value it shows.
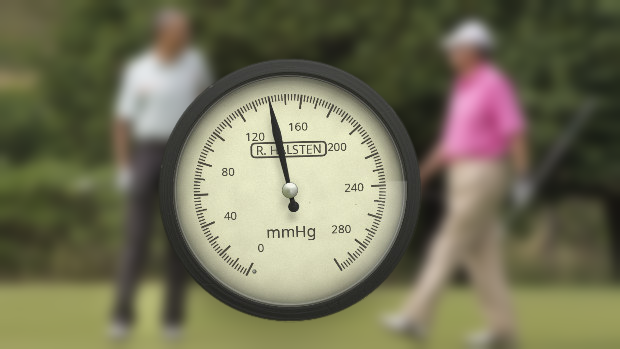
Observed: 140 mmHg
